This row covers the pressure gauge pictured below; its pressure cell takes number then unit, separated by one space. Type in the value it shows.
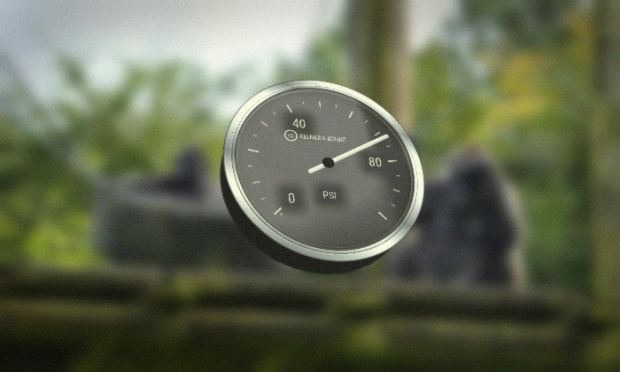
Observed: 72.5 psi
